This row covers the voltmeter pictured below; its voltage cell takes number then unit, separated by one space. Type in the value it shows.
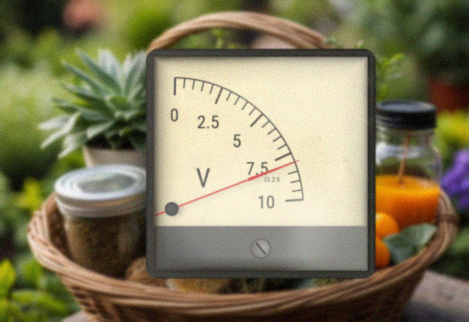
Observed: 8 V
